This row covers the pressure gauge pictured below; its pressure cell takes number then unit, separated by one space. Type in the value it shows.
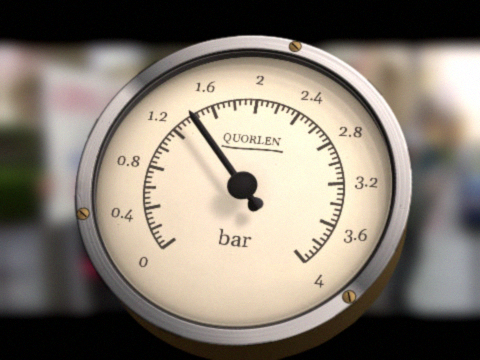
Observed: 1.4 bar
